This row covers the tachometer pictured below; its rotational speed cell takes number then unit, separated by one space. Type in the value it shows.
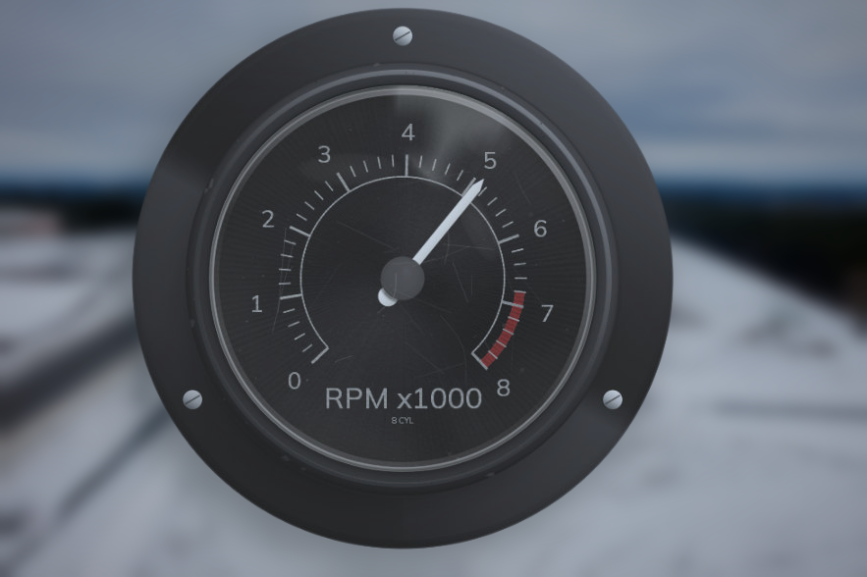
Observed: 5100 rpm
